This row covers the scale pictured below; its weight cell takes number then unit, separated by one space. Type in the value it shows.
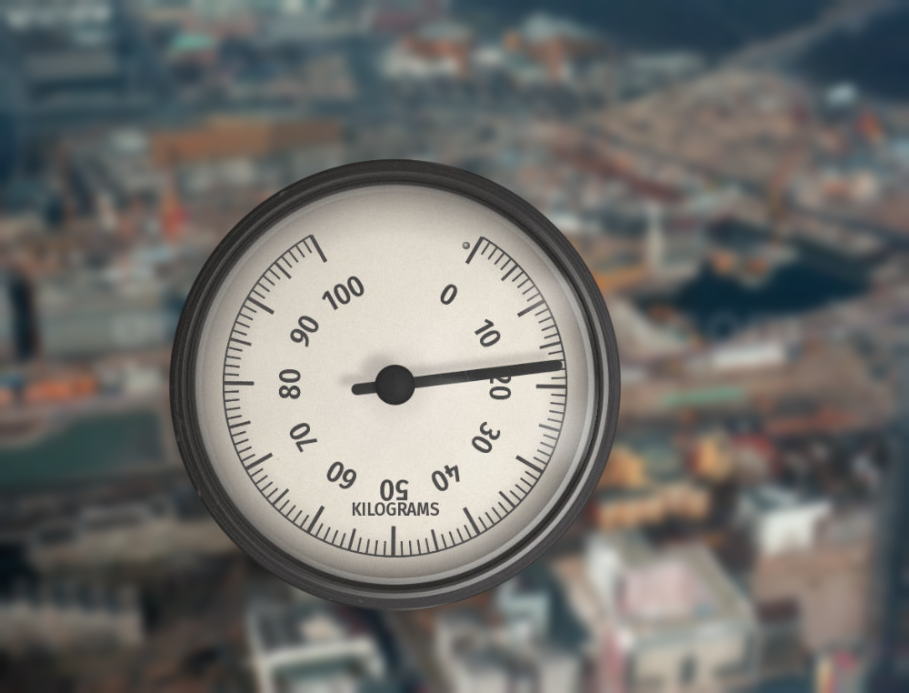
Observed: 17.5 kg
